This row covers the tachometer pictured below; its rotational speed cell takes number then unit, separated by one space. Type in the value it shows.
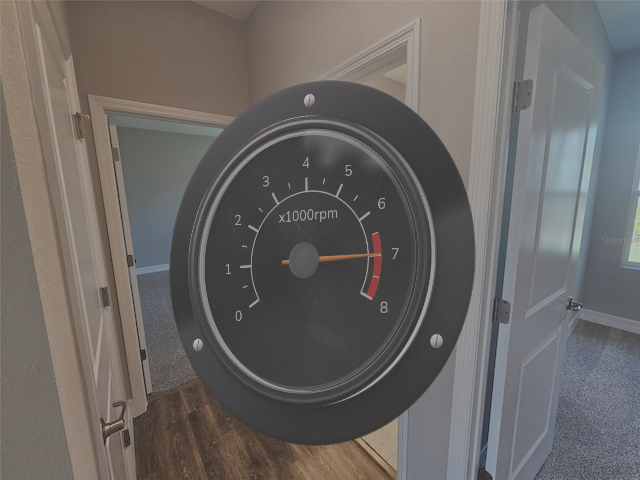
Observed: 7000 rpm
